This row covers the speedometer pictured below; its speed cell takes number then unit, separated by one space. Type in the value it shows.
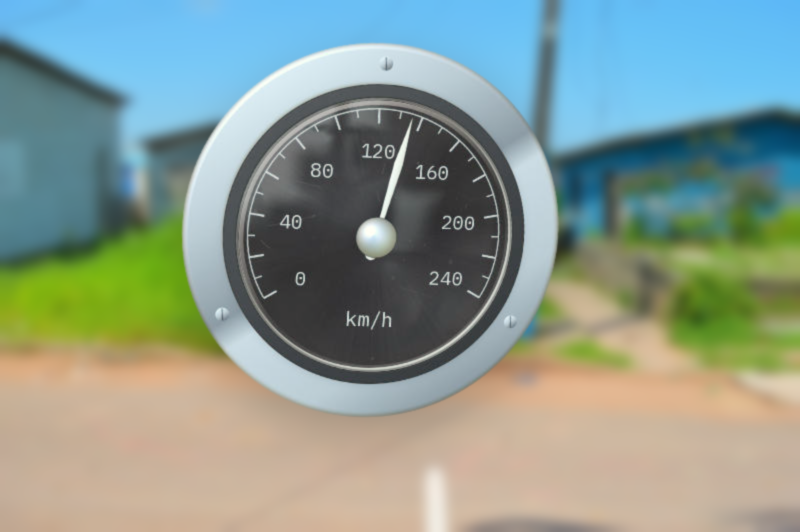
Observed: 135 km/h
